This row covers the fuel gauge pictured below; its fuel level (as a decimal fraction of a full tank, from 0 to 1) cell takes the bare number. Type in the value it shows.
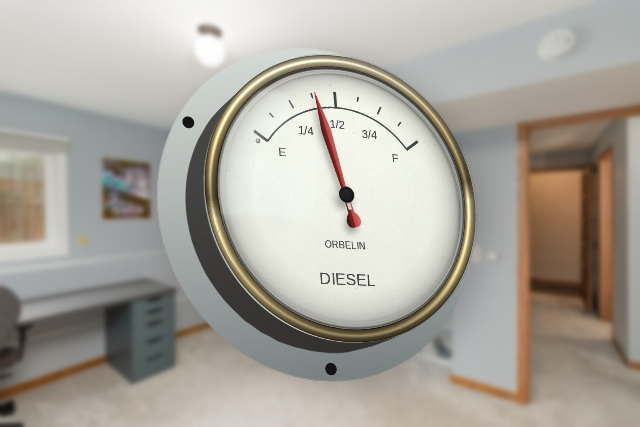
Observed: 0.375
